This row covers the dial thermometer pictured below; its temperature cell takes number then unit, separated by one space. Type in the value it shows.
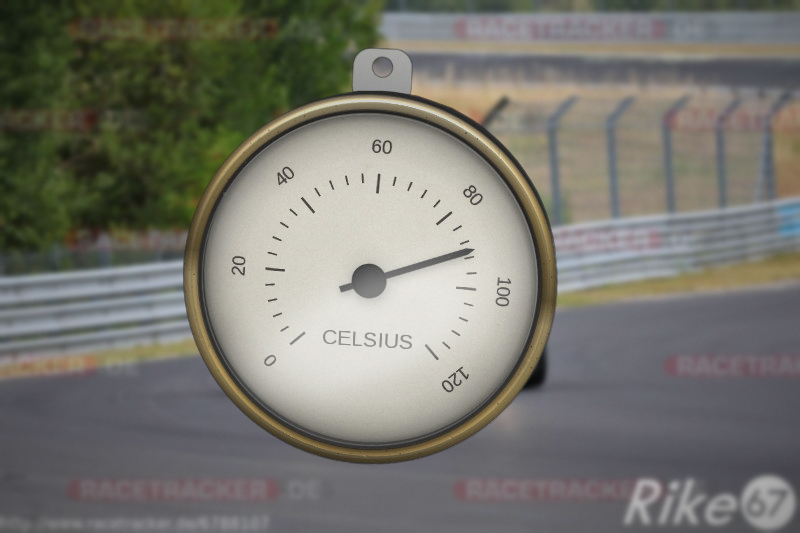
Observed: 90 °C
